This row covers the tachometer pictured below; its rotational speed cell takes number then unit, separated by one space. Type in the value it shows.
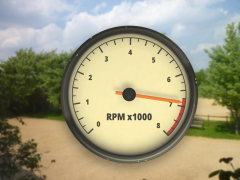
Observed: 6875 rpm
